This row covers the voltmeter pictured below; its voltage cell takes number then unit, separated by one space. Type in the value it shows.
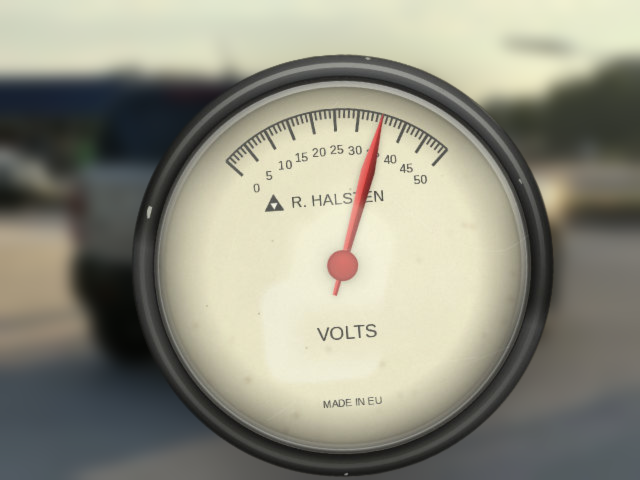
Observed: 35 V
